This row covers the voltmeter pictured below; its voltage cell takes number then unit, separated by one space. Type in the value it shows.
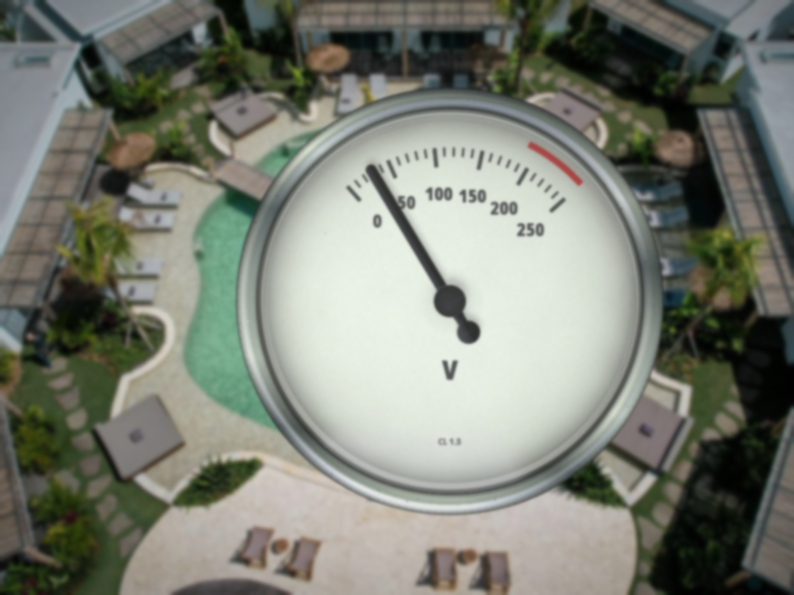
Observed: 30 V
